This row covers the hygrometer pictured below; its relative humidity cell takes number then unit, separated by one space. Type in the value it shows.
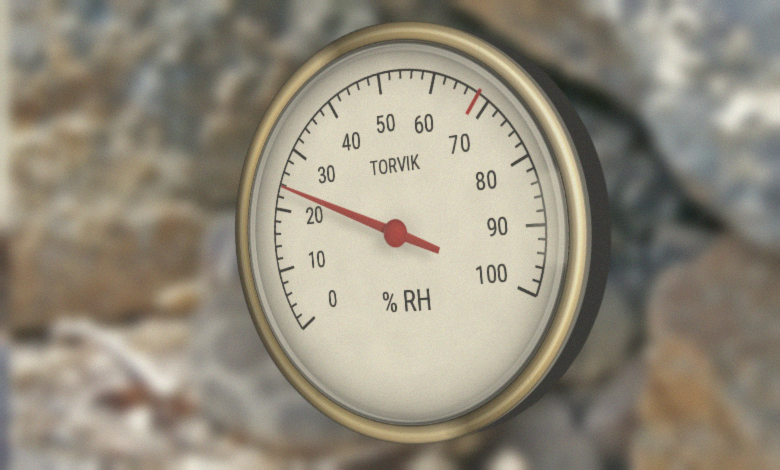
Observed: 24 %
